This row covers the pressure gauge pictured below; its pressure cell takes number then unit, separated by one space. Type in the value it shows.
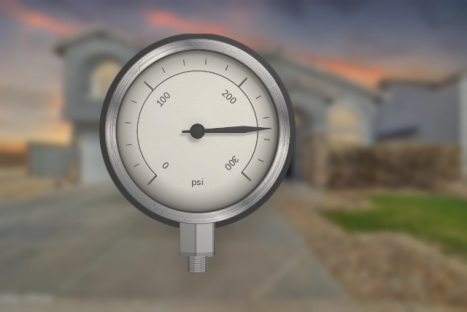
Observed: 250 psi
